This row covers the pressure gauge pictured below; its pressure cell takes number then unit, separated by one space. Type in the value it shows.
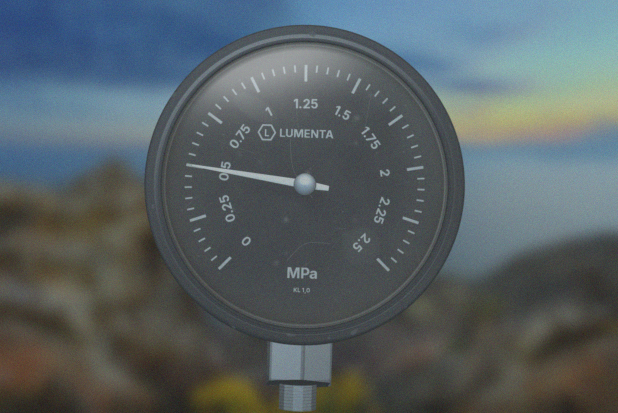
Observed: 0.5 MPa
